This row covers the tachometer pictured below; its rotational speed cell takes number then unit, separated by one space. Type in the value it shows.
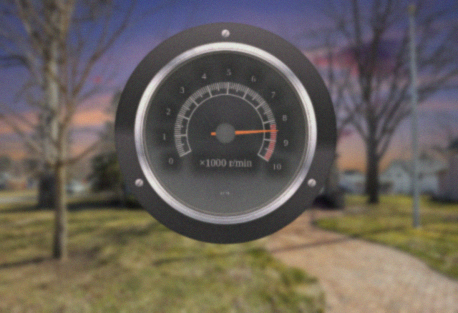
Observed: 8500 rpm
